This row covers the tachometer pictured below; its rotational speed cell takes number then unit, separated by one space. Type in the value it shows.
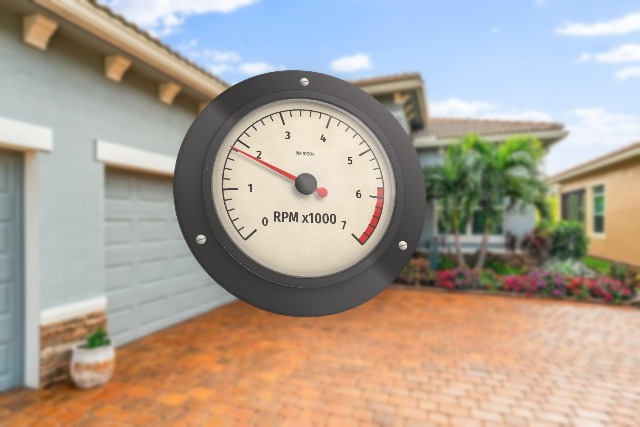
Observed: 1800 rpm
